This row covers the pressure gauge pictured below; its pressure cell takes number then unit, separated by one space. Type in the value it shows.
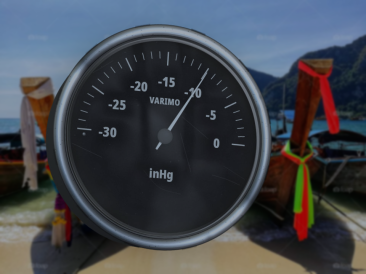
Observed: -10 inHg
